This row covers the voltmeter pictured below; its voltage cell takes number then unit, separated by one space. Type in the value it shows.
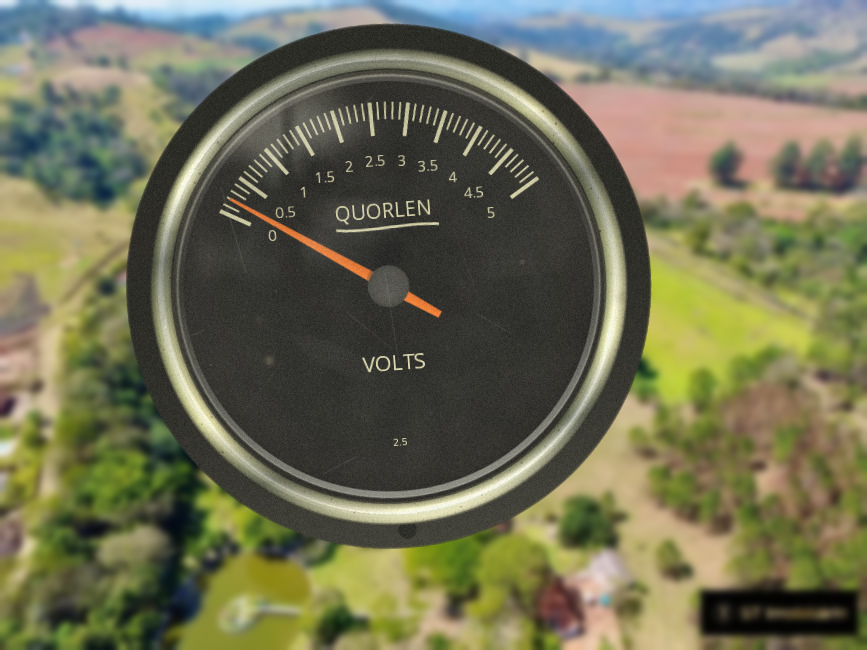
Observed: 0.2 V
